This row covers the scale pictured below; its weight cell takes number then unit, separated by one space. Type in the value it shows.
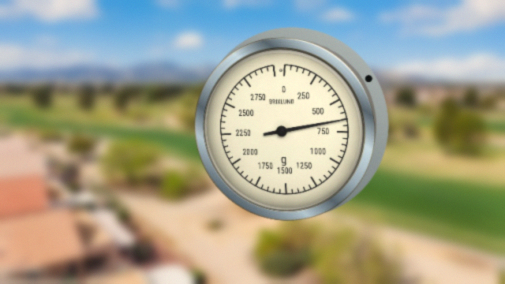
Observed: 650 g
